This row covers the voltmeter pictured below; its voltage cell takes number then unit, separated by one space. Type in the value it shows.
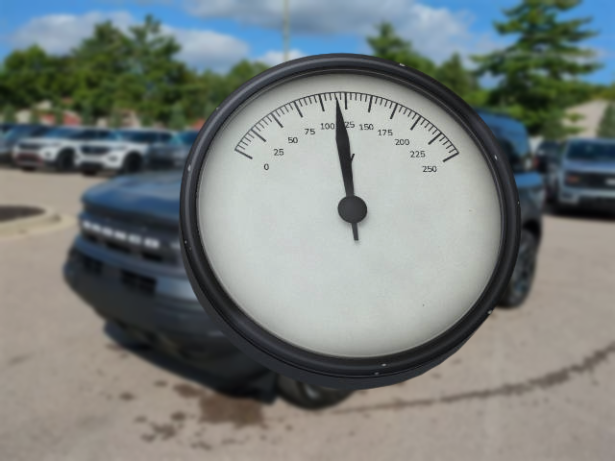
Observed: 115 V
